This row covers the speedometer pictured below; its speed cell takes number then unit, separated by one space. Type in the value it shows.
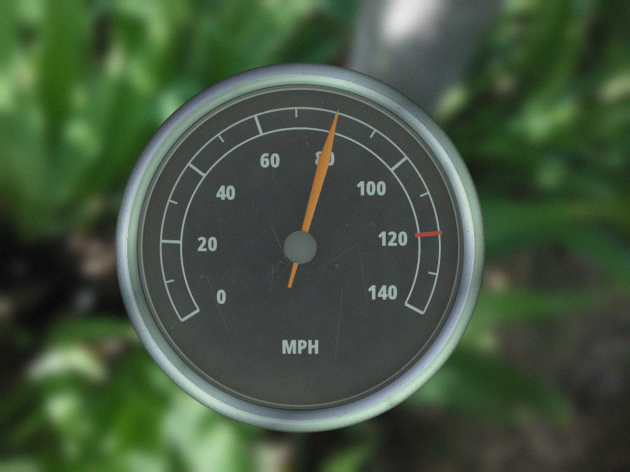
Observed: 80 mph
